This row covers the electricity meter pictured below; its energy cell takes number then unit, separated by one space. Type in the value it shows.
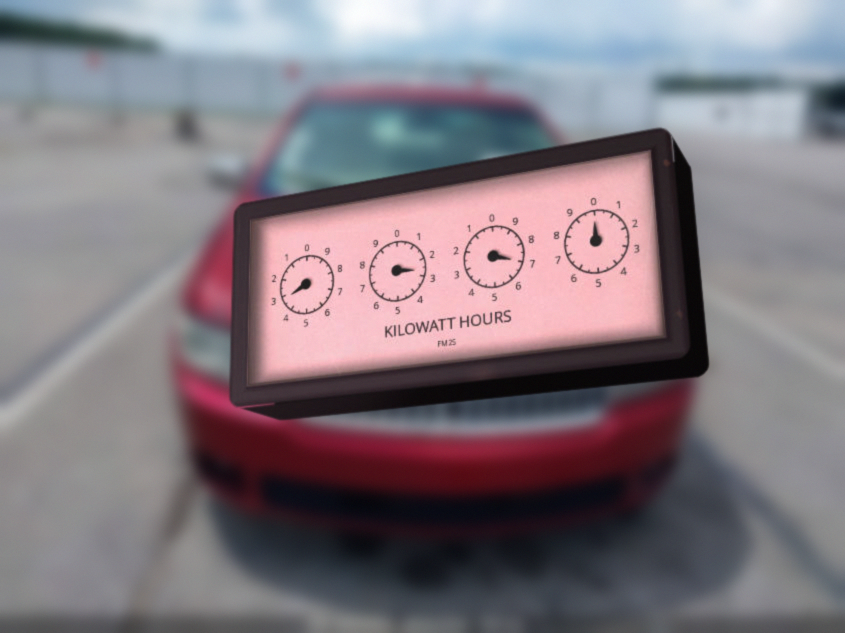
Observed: 3270 kWh
